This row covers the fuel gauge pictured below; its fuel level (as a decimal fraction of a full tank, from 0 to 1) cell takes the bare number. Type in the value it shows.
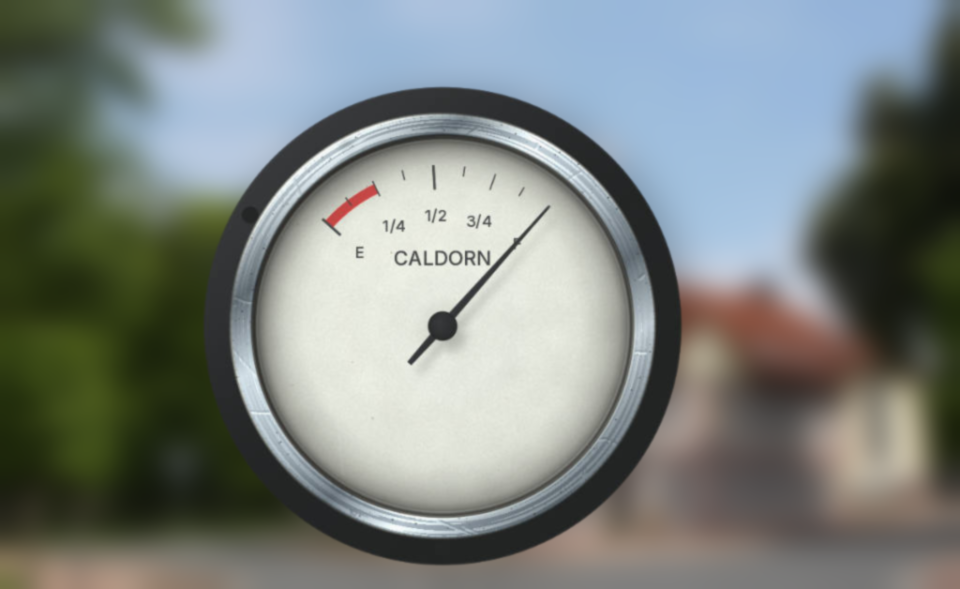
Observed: 1
